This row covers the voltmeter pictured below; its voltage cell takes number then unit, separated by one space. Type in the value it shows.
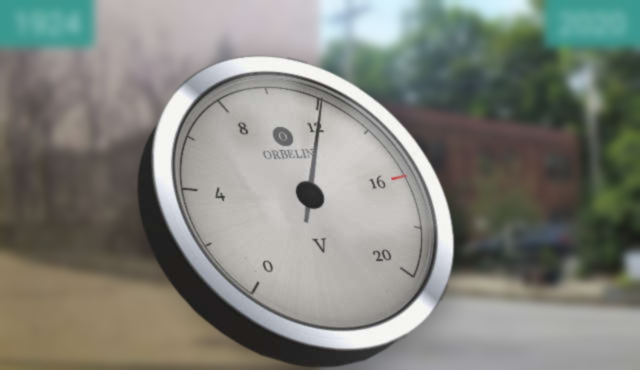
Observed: 12 V
